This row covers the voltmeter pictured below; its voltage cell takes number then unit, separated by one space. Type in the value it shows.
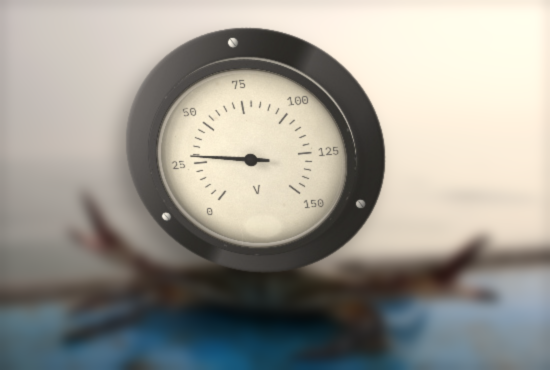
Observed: 30 V
